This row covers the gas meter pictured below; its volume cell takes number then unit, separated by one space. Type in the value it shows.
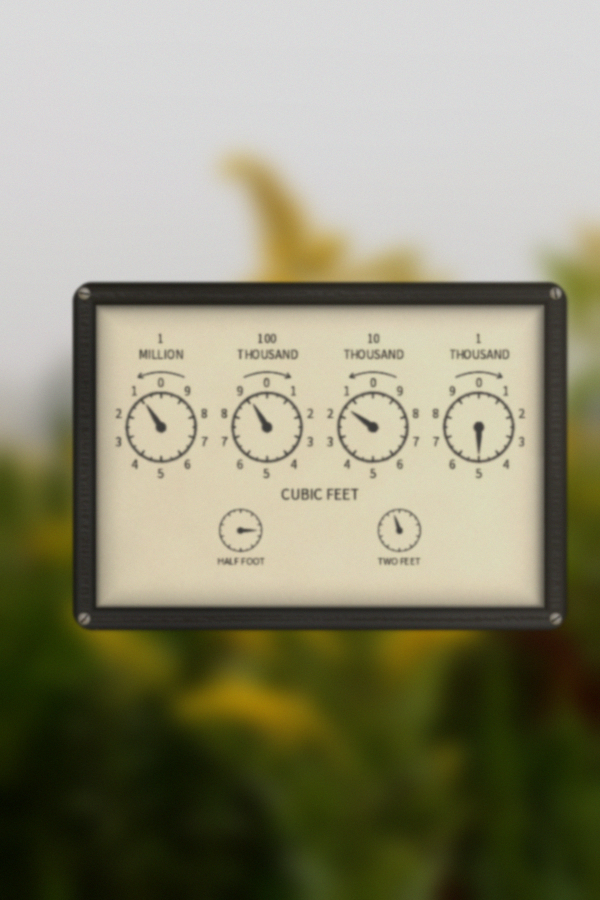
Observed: 91500 ft³
